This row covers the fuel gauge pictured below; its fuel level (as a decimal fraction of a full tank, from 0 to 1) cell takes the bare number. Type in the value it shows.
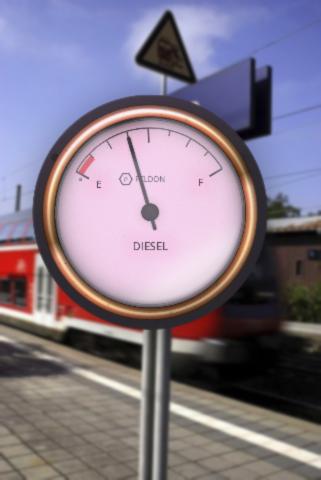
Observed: 0.375
